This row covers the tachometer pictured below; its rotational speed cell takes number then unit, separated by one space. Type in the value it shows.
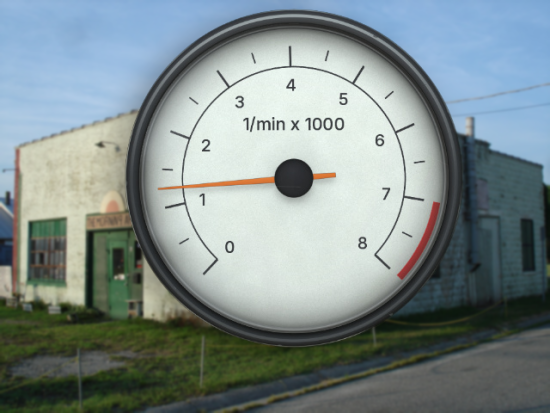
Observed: 1250 rpm
